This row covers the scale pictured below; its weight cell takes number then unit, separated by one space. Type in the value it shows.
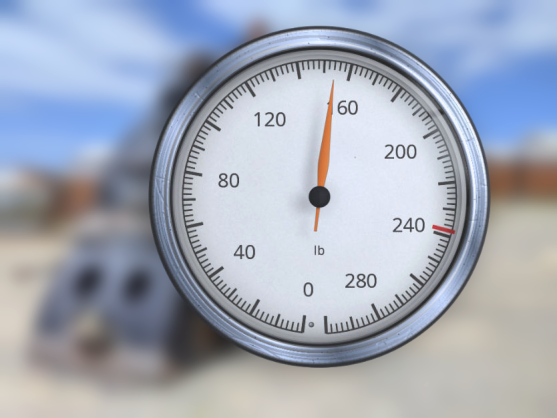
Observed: 154 lb
